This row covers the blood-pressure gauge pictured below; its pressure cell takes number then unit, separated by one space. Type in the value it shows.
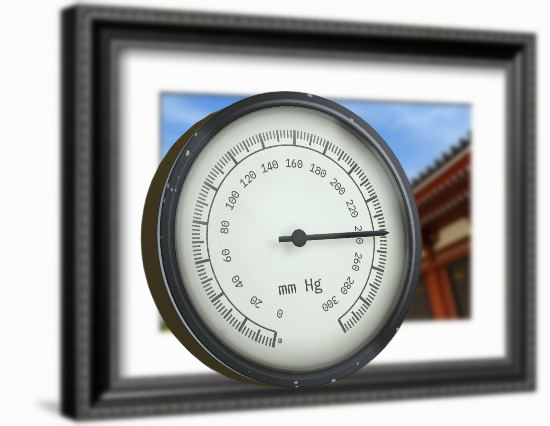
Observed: 240 mmHg
